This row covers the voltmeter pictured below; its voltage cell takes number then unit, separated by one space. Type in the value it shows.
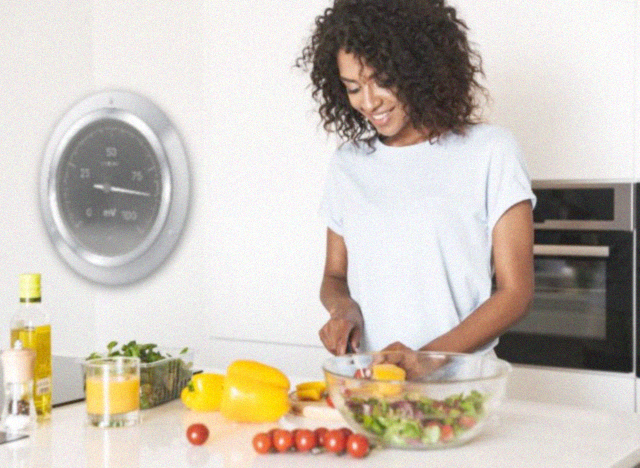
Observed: 85 mV
